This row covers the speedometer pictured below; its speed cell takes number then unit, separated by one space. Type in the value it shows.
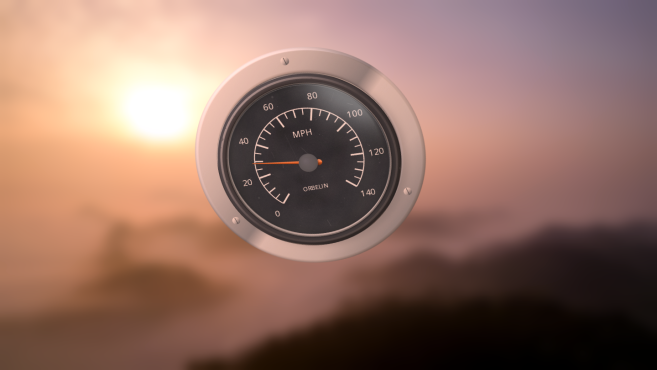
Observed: 30 mph
